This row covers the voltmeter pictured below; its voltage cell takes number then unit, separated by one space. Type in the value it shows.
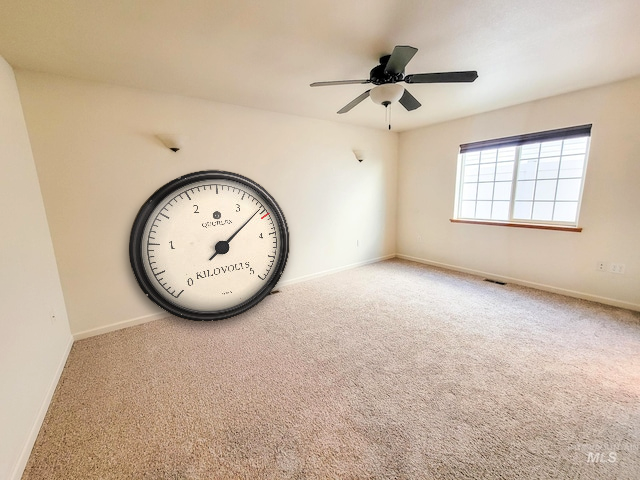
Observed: 3.4 kV
